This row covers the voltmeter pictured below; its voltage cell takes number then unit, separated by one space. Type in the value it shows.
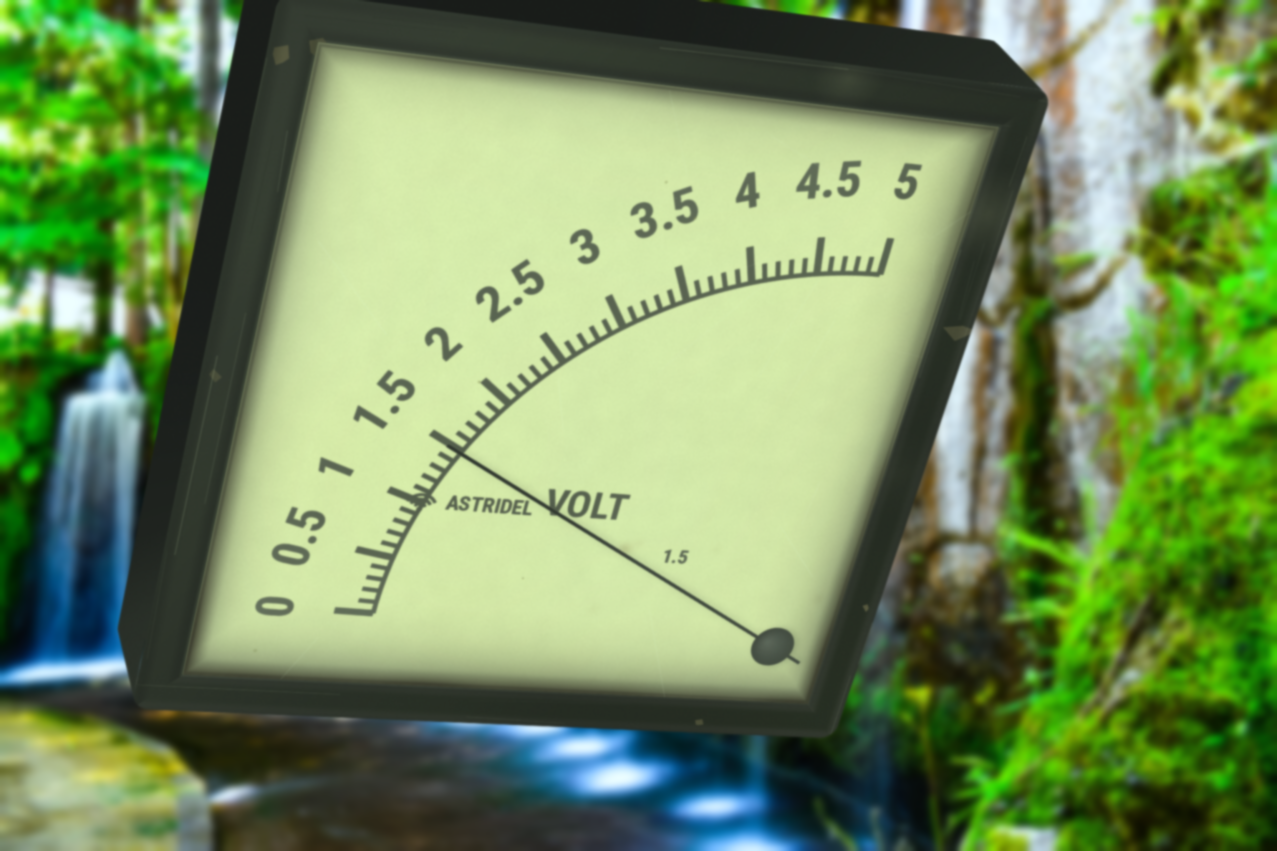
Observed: 1.5 V
